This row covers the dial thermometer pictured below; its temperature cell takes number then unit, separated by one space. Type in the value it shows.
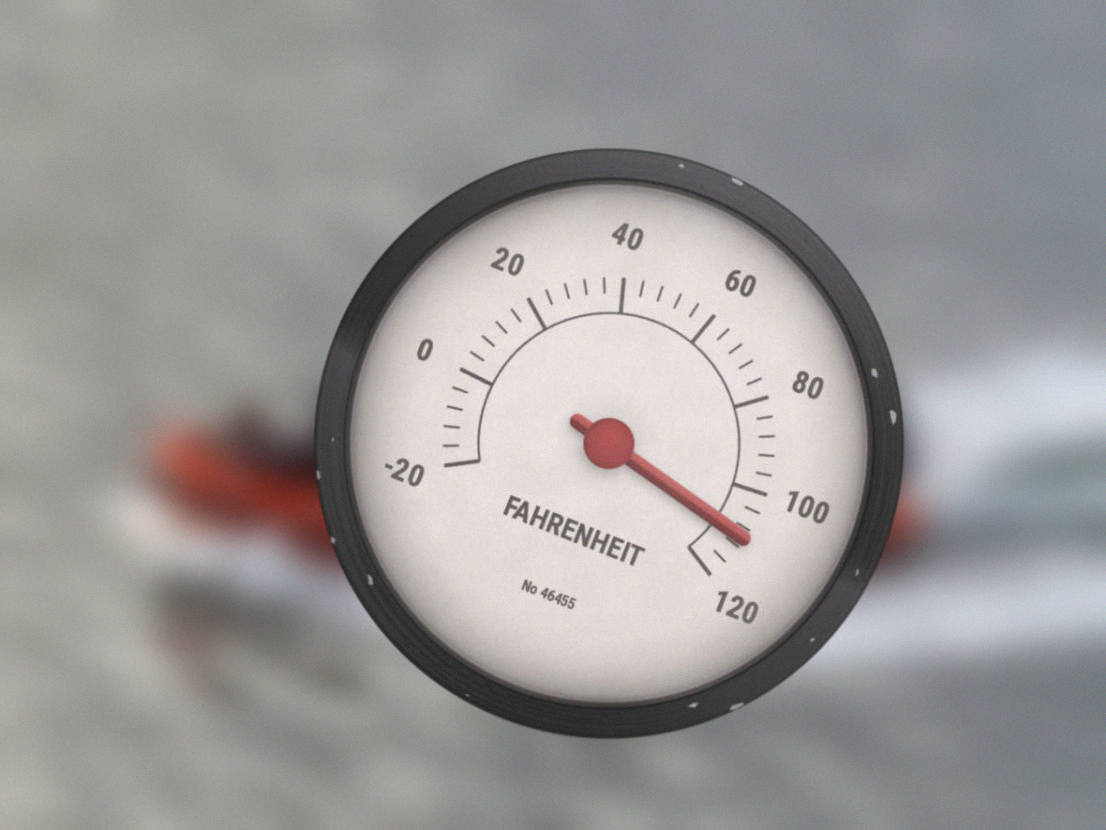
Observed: 110 °F
